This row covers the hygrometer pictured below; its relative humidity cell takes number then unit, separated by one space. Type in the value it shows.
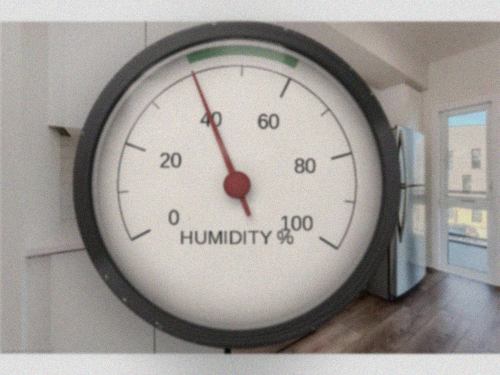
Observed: 40 %
